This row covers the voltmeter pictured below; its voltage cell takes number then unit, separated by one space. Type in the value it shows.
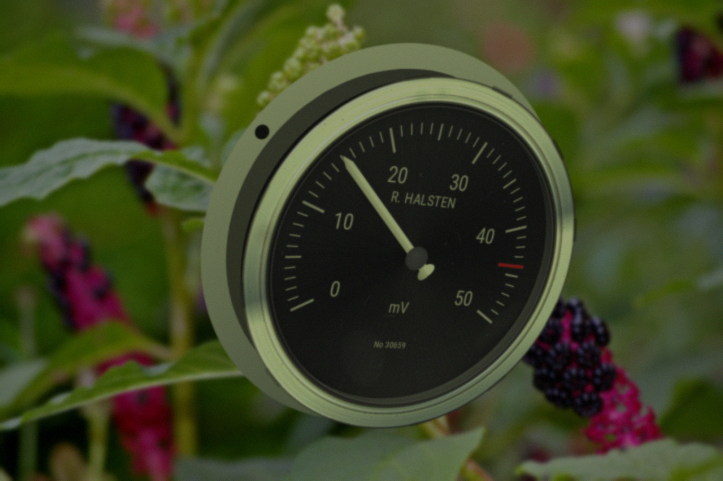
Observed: 15 mV
